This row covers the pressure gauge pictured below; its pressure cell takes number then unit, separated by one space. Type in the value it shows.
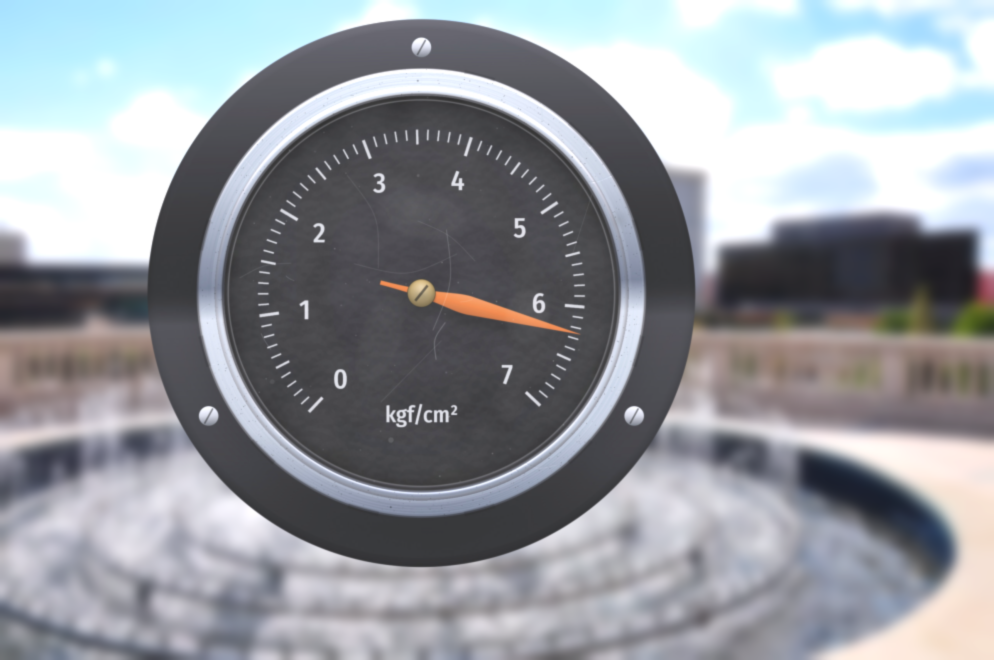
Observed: 6.25 kg/cm²
